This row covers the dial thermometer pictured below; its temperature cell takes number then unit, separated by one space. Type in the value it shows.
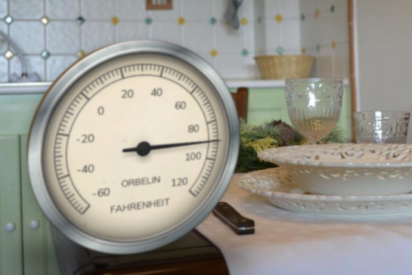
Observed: 90 °F
